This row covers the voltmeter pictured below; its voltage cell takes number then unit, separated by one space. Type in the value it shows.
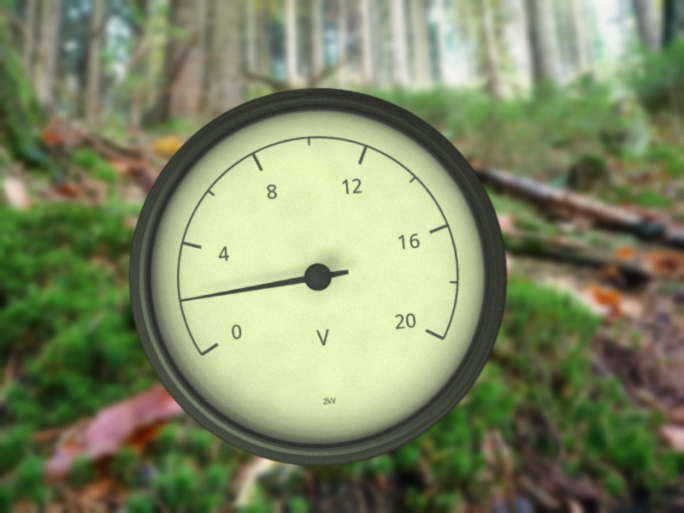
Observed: 2 V
